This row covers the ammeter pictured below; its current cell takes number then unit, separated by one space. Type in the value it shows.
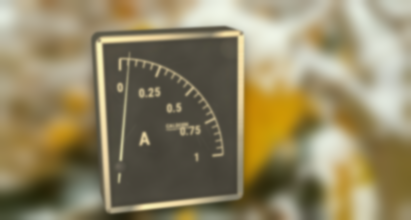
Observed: 0.05 A
